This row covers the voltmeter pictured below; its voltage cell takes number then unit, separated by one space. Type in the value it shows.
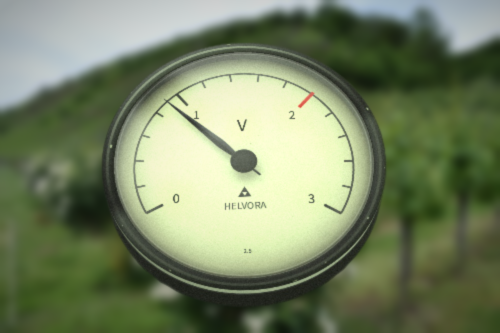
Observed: 0.9 V
